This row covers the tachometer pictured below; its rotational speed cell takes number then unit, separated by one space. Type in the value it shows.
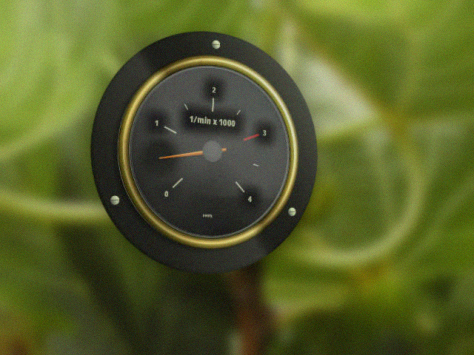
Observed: 500 rpm
